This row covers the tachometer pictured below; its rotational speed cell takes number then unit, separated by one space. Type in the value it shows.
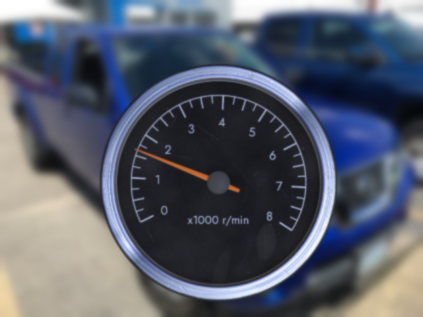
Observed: 1625 rpm
